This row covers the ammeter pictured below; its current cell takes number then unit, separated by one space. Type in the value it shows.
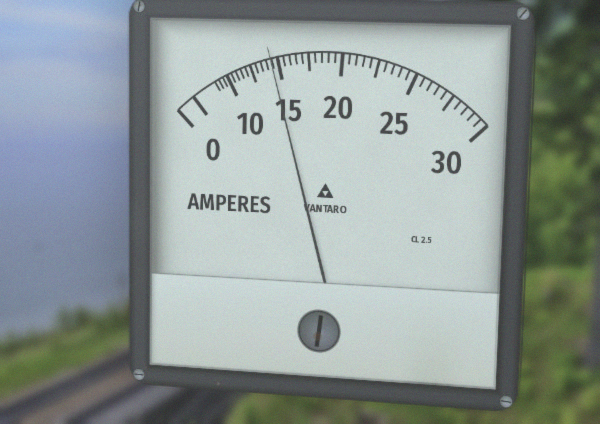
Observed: 14.5 A
